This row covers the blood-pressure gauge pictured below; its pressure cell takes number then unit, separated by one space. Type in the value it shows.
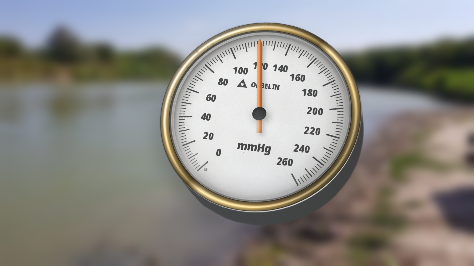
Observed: 120 mmHg
